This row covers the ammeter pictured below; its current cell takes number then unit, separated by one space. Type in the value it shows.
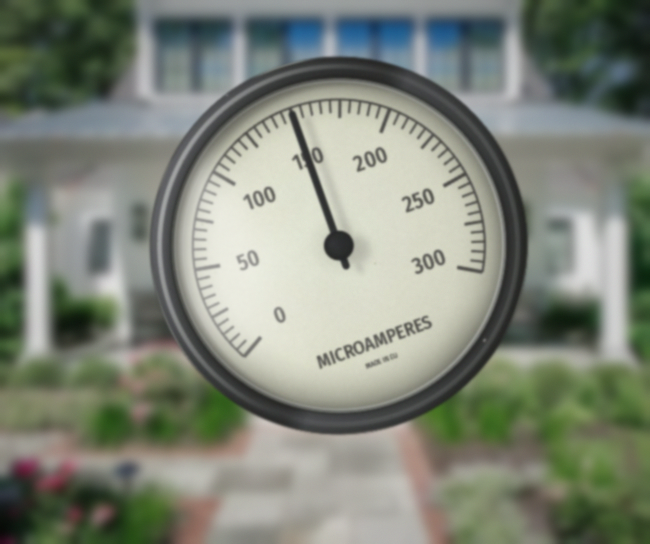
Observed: 150 µA
